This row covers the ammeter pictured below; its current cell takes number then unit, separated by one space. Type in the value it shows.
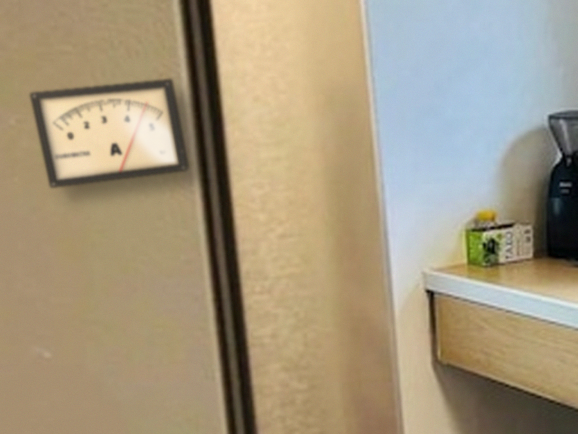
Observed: 4.5 A
